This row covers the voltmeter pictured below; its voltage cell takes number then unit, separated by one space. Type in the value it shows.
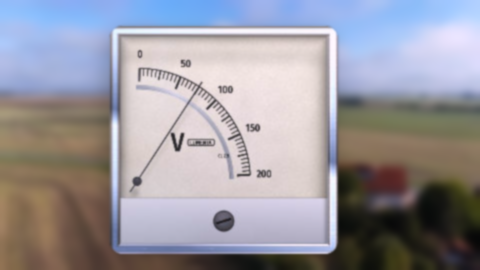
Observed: 75 V
